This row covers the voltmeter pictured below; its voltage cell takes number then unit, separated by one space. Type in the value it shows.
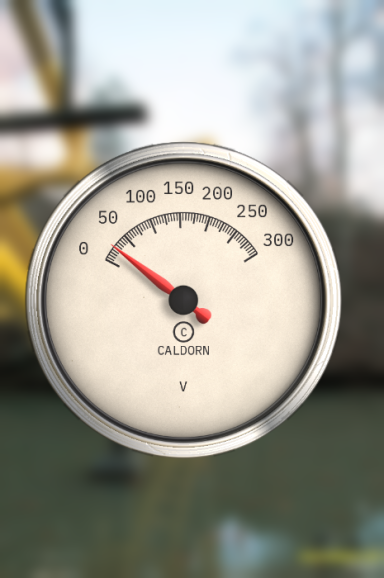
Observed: 25 V
